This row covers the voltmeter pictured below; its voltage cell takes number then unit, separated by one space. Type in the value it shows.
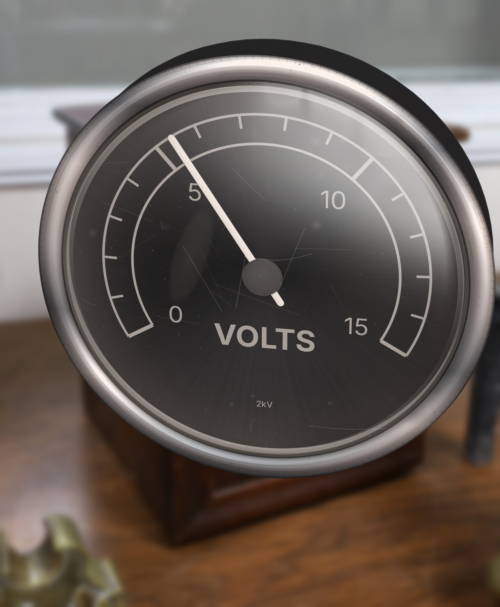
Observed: 5.5 V
